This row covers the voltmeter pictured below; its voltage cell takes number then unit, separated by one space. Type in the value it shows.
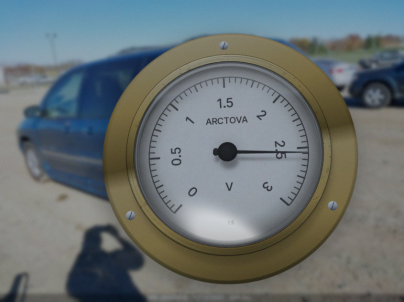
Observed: 2.55 V
